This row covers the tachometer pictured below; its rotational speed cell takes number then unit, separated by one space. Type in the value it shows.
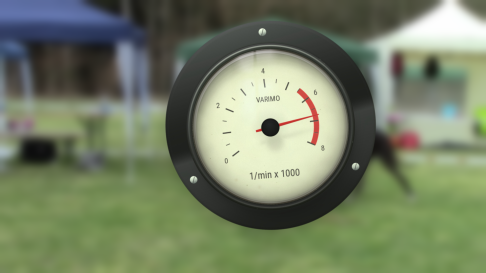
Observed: 6750 rpm
